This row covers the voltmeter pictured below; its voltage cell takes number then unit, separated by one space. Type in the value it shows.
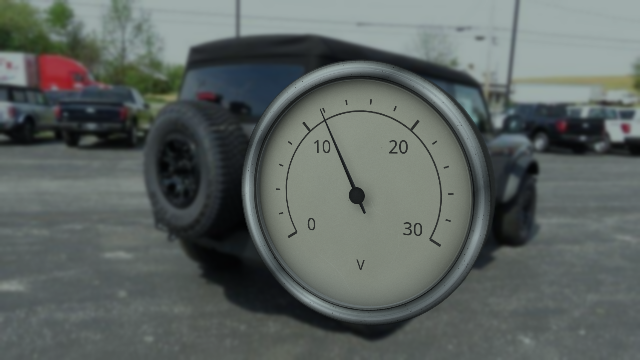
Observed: 12 V
